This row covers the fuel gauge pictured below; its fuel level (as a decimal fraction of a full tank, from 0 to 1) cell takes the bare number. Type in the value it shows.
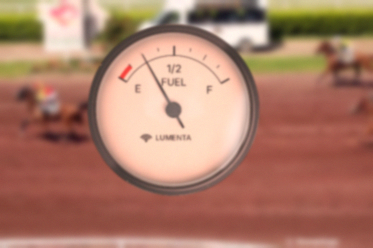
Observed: 0.25
